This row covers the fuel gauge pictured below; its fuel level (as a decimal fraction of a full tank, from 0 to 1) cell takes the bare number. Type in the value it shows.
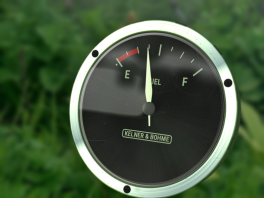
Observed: 0.375
